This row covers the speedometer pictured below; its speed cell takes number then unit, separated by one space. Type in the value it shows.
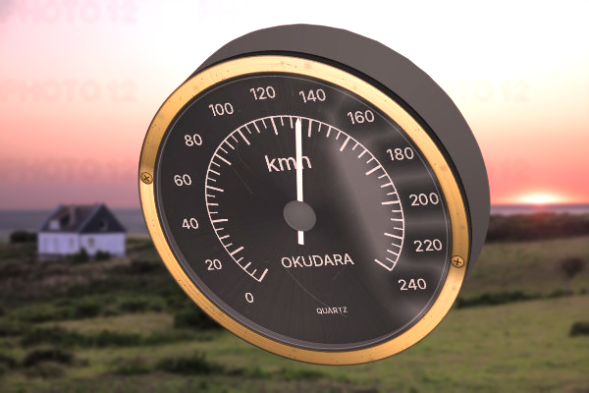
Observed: 135 km/h
